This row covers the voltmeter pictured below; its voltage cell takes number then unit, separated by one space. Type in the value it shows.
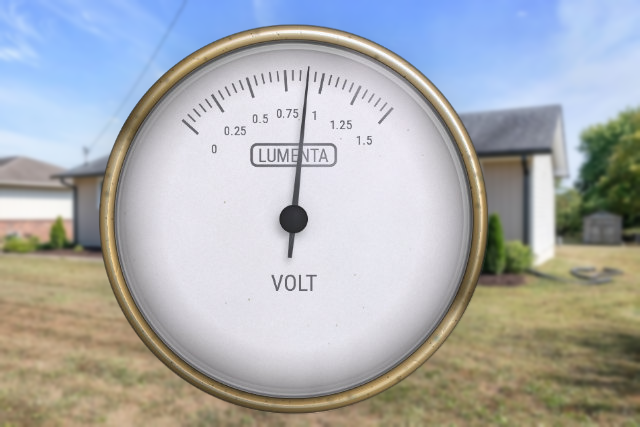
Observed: 0.9 V
